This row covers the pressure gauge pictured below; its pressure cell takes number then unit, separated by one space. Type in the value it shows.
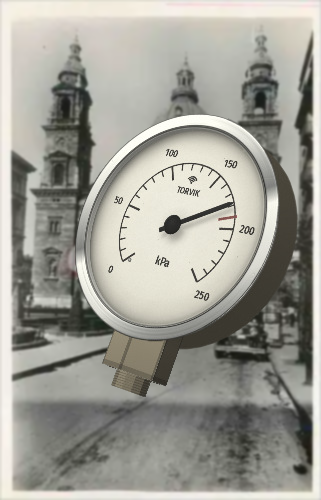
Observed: 180 kPa
